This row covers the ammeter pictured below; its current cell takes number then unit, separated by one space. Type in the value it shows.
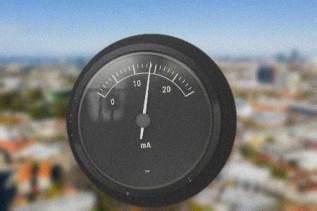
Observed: 14 mA
